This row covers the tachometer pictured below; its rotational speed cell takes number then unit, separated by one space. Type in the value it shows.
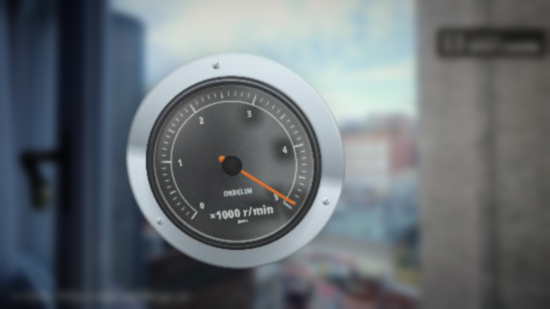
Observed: 4900 rpm
